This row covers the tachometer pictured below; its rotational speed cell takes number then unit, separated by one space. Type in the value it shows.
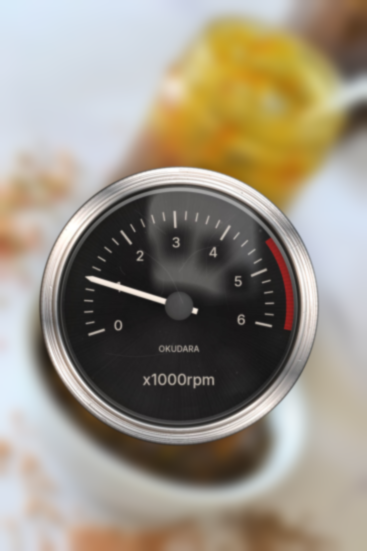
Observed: 1000 rpm
